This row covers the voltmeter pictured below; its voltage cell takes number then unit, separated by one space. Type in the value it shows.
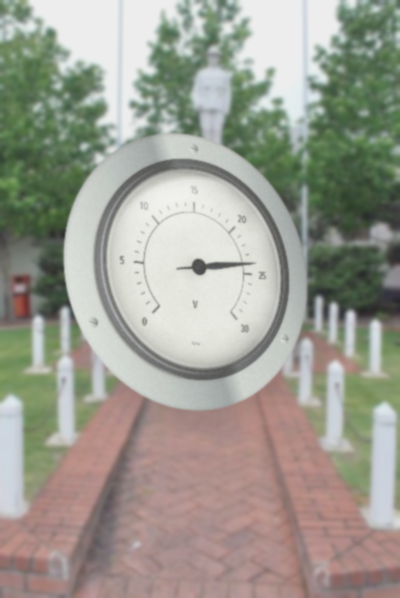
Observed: 24 V
